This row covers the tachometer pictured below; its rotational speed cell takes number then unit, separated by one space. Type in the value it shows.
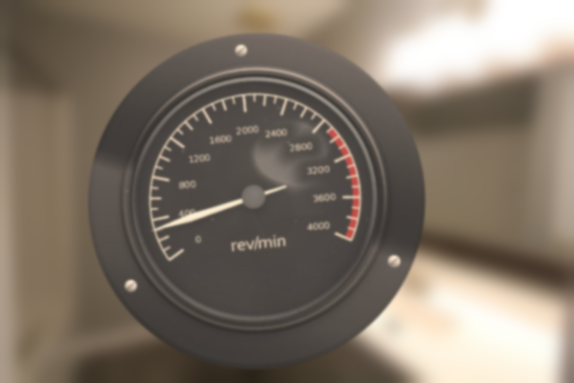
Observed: 300 rpm
